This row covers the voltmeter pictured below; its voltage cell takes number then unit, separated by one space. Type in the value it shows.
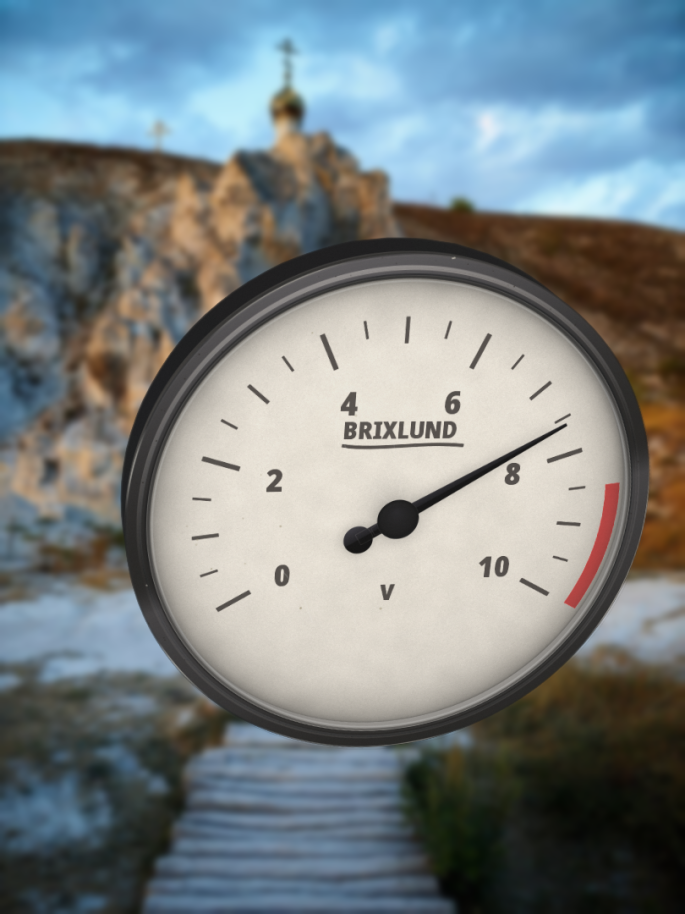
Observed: 7.5 V
